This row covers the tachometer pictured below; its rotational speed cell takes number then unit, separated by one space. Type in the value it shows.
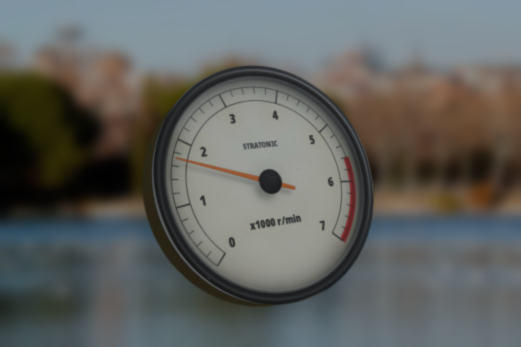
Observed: 1700 rpm
